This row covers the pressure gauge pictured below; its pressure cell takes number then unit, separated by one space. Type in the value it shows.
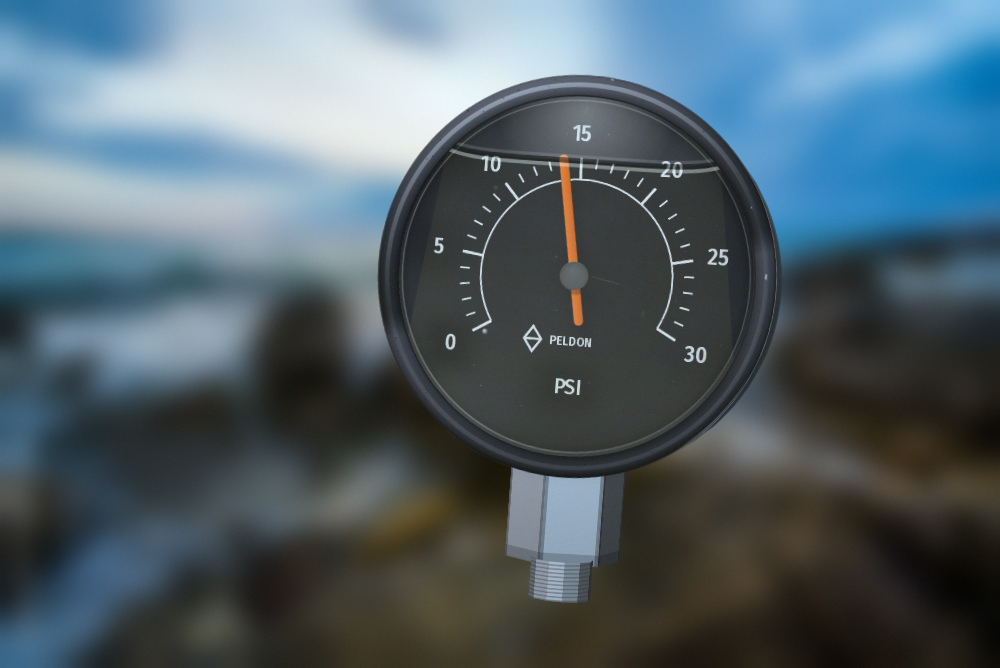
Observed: 14 psi
